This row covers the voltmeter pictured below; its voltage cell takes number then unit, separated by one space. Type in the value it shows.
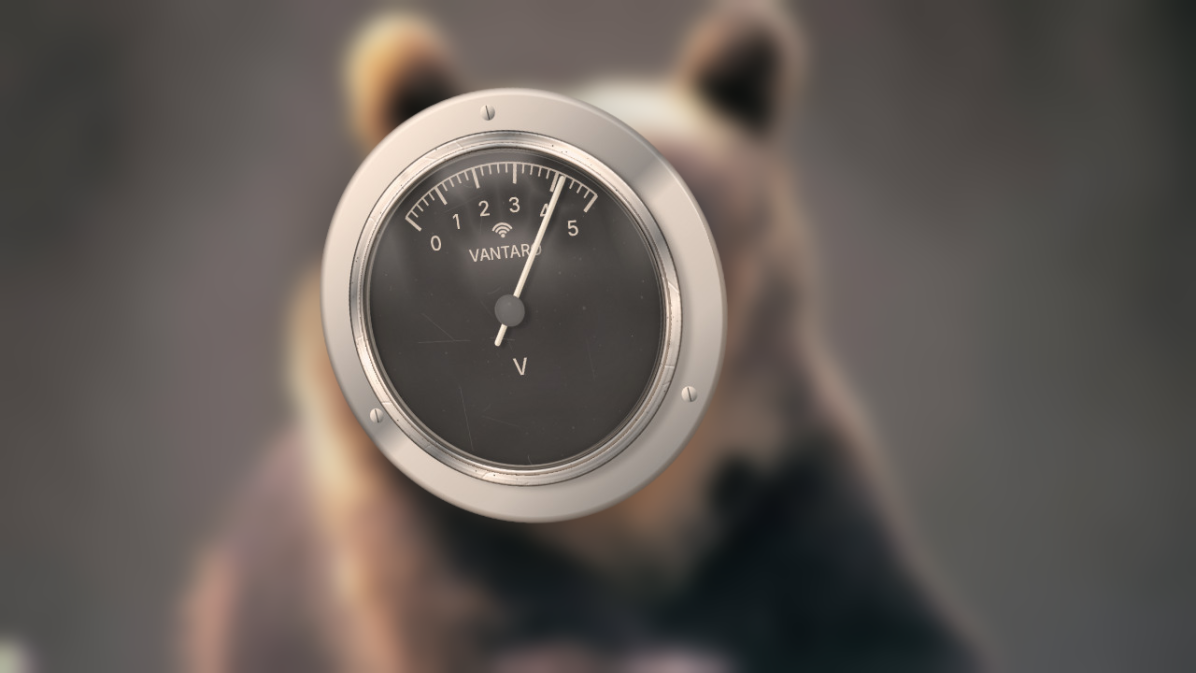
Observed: 4.2 V
